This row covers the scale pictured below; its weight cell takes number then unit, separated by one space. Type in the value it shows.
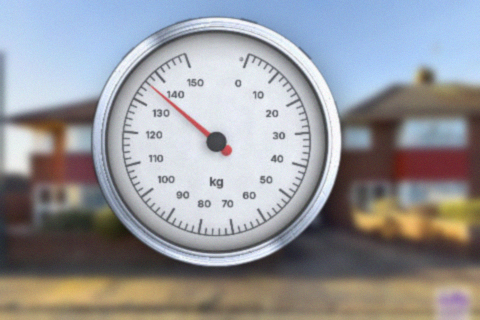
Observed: 136 kg
